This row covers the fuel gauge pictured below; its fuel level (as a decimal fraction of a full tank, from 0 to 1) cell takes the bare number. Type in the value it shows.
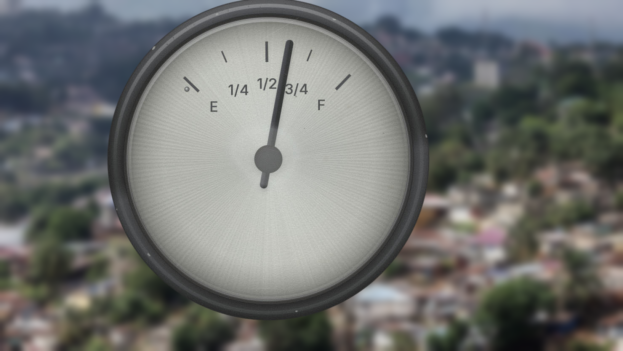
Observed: 0.625
